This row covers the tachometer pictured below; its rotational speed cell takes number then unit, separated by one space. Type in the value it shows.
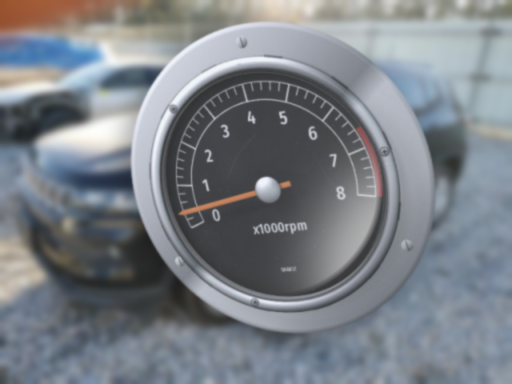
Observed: 400 rpm
